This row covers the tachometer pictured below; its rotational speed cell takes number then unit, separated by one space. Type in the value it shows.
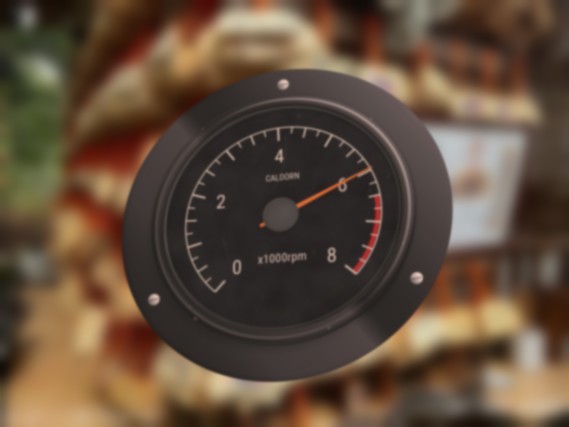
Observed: 6000 rpm
